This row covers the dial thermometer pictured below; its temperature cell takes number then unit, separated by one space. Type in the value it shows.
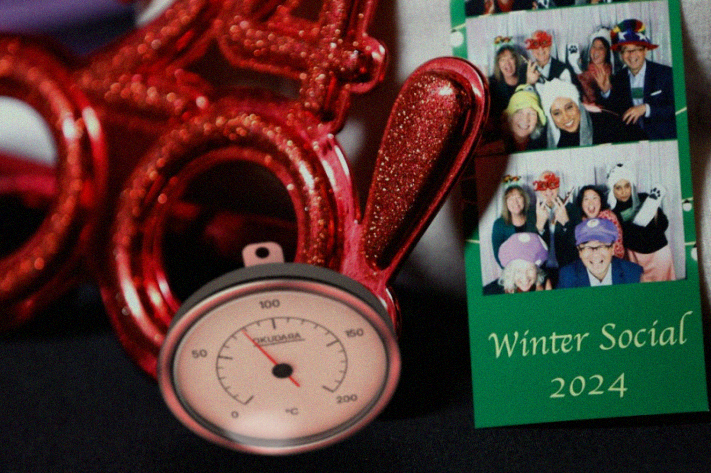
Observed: 80 °C
